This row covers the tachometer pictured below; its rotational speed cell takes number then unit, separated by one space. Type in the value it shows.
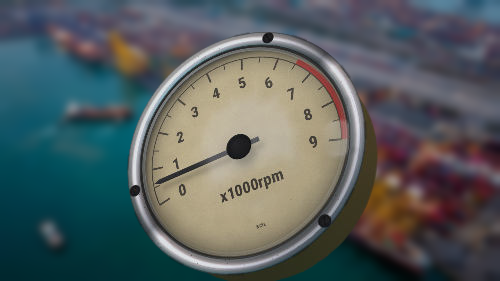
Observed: 500 rpm
